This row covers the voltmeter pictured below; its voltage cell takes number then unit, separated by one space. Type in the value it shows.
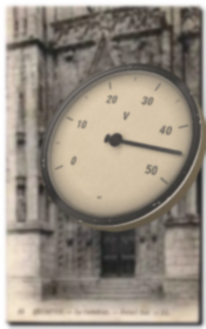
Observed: 45 V
